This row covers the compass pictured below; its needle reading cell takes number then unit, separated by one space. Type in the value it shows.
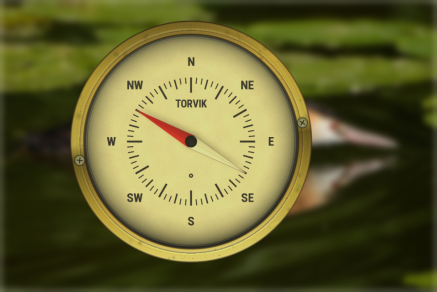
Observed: 300 °
